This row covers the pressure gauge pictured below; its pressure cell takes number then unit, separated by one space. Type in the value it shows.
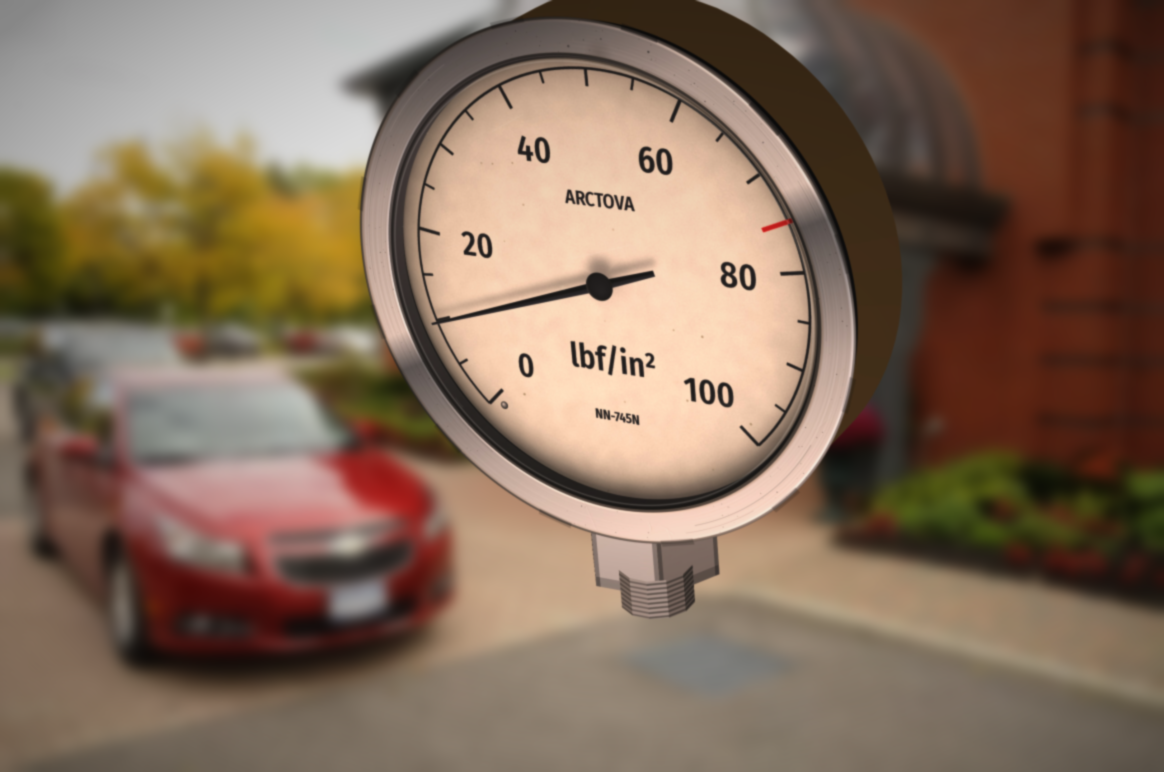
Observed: 10 psi
